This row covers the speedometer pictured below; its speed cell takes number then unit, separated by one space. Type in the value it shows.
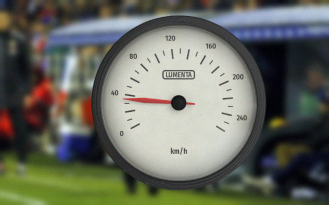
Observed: 35 km/h
